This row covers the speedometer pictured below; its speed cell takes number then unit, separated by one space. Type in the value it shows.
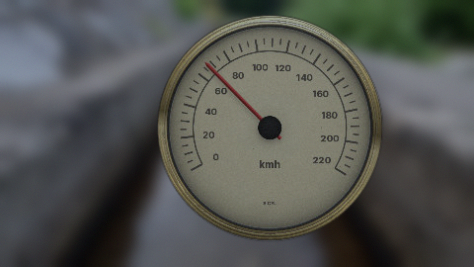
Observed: 67.5 km/h
